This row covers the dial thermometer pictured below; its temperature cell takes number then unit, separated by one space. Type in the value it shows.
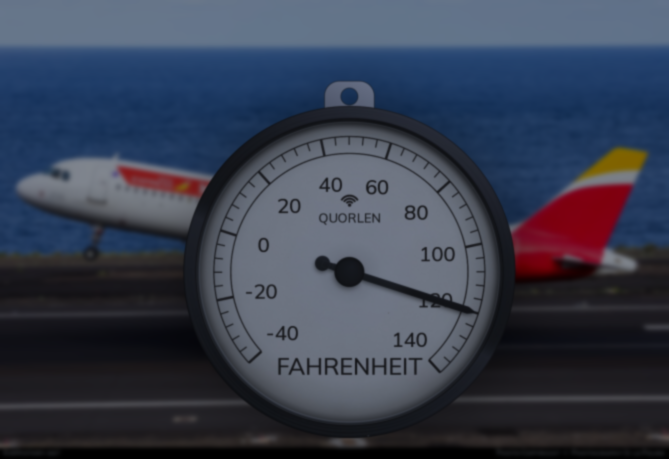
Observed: 120 °F
